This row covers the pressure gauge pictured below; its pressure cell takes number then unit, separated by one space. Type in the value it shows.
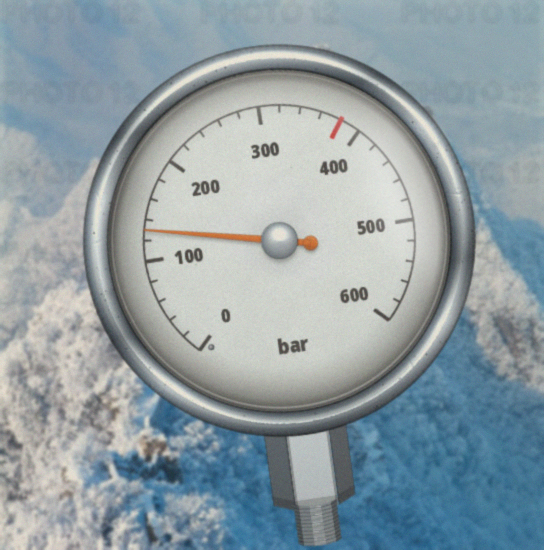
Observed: 130 bar
